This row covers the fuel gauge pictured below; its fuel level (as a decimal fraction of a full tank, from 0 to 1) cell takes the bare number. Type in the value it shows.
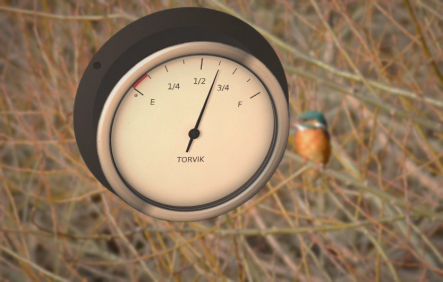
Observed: 0.625
